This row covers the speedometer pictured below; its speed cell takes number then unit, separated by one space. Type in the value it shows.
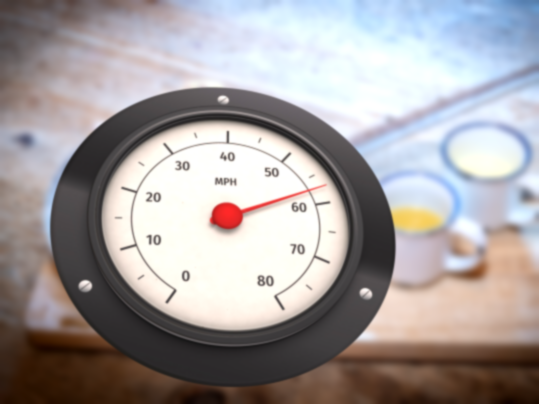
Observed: 57.5 mph
